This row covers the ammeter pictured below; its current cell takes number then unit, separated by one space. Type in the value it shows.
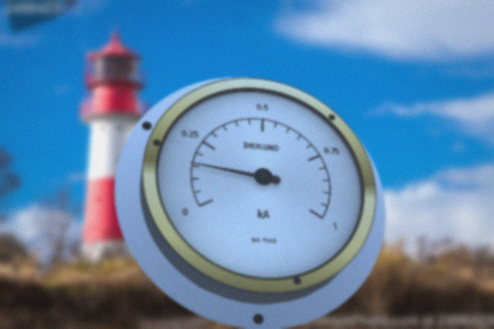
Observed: 0.15 kA
